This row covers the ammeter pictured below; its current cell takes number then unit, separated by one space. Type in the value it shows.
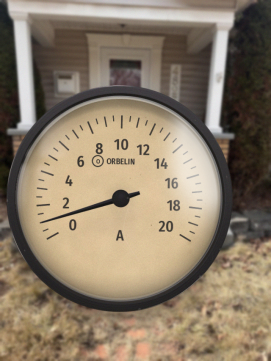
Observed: 1 A
